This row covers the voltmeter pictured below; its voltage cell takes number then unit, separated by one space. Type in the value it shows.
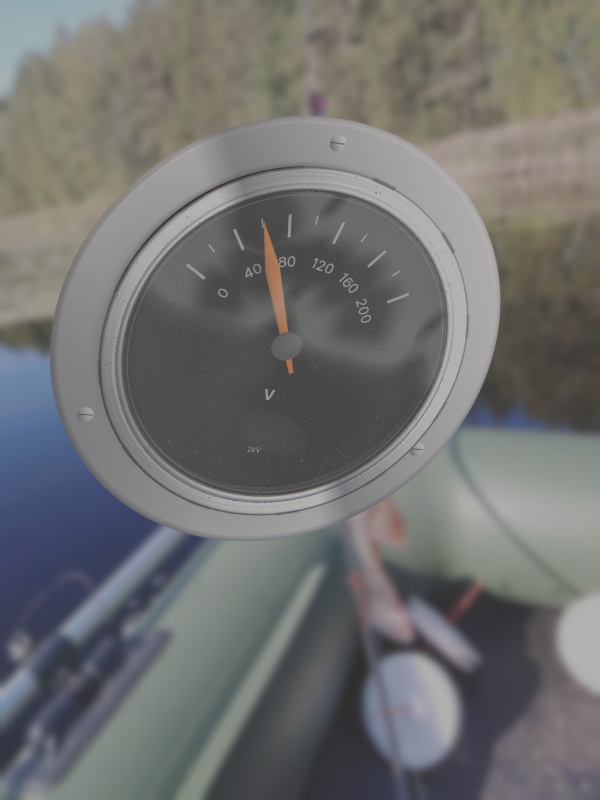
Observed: 60 V
